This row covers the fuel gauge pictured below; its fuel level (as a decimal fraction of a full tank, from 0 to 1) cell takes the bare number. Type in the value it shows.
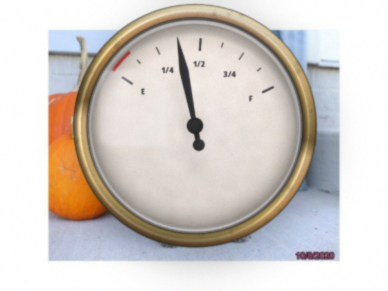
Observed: 0.375
